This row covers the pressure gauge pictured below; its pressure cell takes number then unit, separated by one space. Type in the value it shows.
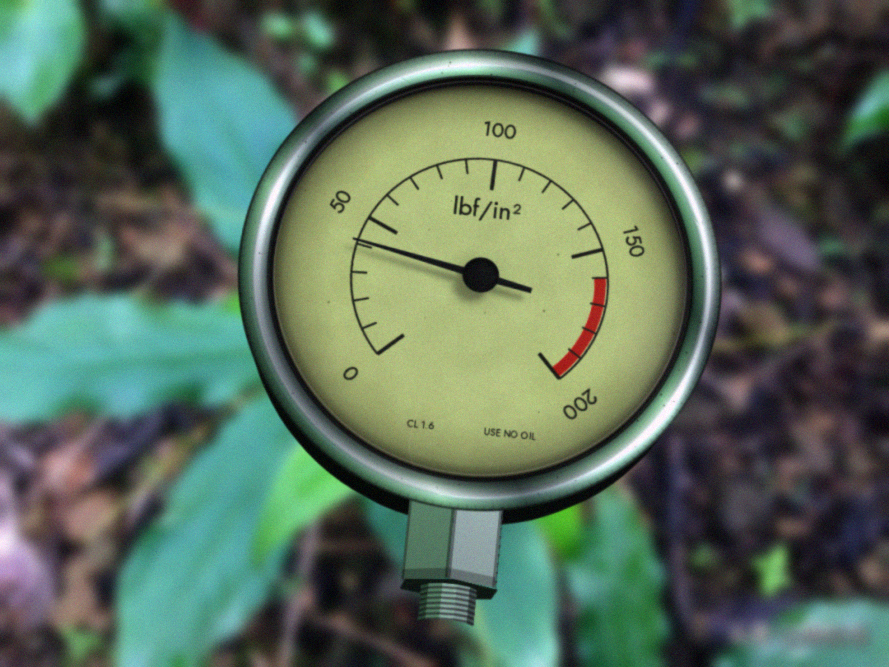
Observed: 40 psi
